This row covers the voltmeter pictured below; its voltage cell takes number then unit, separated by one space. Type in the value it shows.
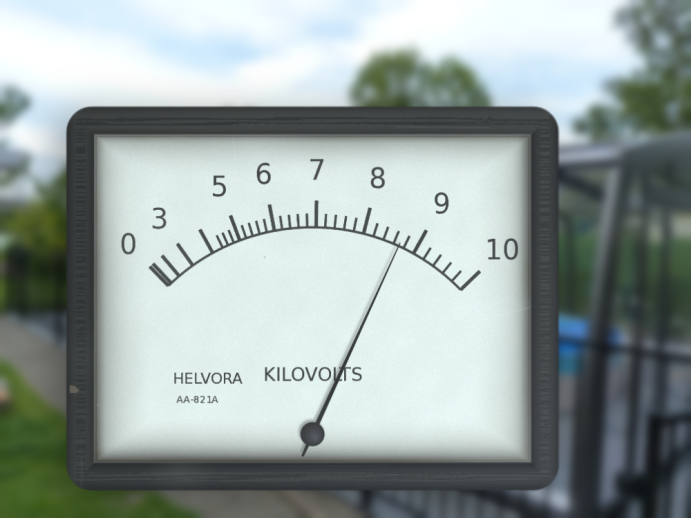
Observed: 8.7 kV
